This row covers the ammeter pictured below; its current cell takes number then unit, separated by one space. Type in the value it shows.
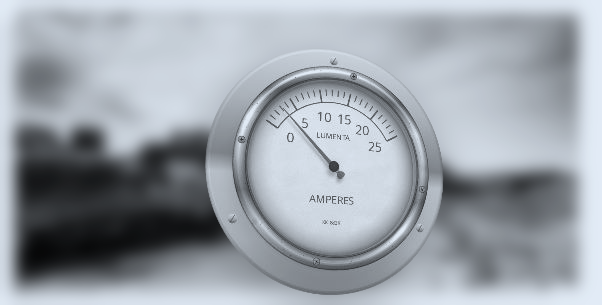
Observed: 3 A
